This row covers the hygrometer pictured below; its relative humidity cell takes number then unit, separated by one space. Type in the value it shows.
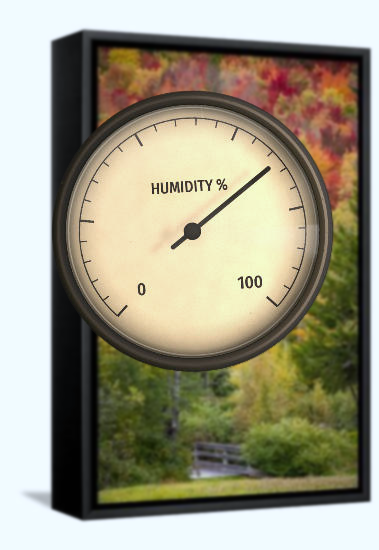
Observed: 70 %
